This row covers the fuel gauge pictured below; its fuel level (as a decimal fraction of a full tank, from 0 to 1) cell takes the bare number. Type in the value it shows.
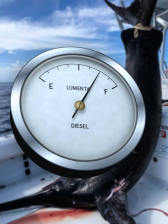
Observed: 0.75
